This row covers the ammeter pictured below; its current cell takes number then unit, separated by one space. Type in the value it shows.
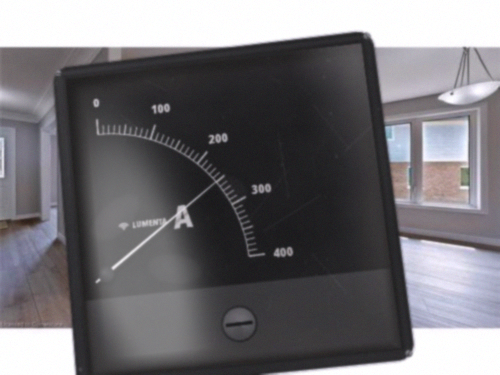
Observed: 250 A
